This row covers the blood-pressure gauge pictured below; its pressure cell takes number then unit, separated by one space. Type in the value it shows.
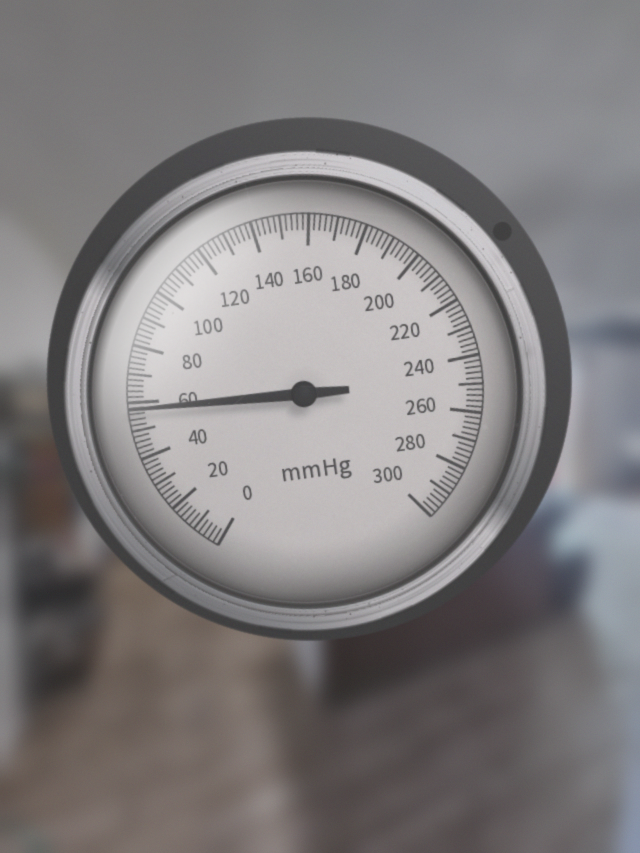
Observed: 58 mmHg
